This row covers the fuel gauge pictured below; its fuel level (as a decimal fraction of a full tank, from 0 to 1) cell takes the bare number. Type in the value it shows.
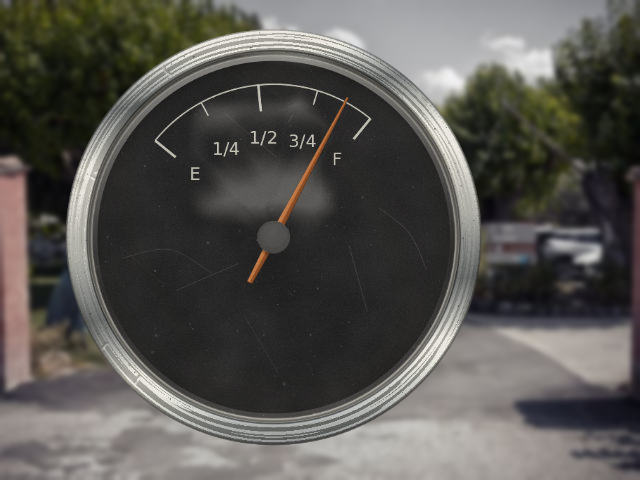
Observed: 0.875
